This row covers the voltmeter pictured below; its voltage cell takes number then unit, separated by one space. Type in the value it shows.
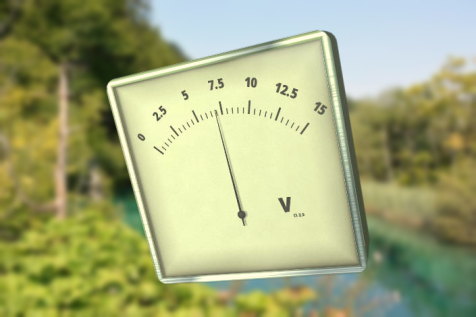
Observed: 7 V
